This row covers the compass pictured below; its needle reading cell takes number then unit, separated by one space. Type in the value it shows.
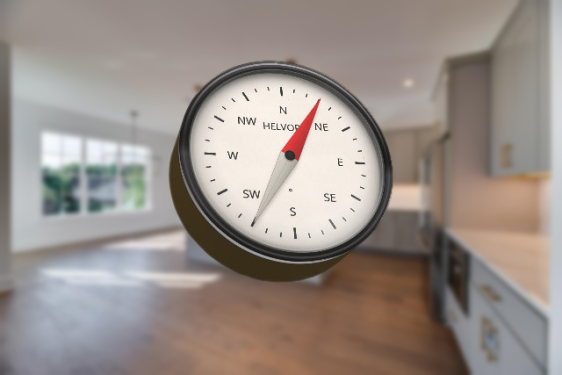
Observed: 30 °
